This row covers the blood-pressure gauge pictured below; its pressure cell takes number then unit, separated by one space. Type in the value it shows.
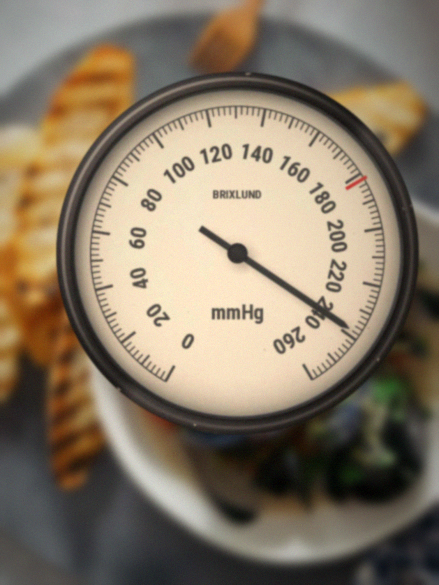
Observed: 238 mmHg
